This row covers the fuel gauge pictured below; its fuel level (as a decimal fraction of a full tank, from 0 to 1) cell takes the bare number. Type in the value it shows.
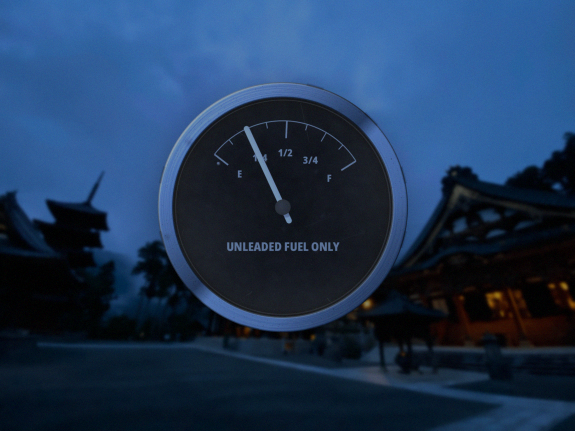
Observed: 0.25
